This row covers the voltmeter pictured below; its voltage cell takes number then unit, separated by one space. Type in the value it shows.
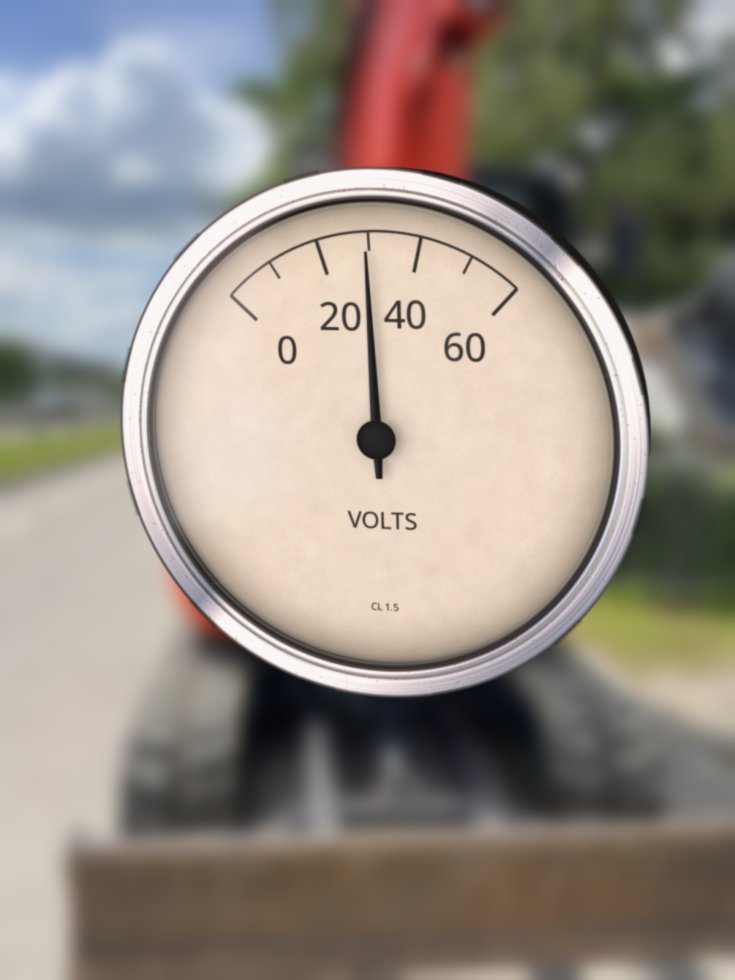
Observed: 30 V
